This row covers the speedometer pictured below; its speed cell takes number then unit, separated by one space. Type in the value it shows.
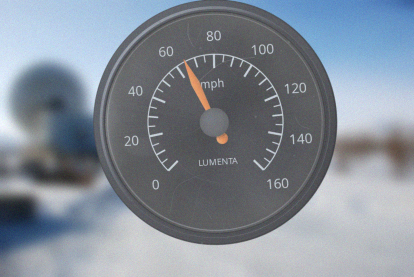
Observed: 65 mph
